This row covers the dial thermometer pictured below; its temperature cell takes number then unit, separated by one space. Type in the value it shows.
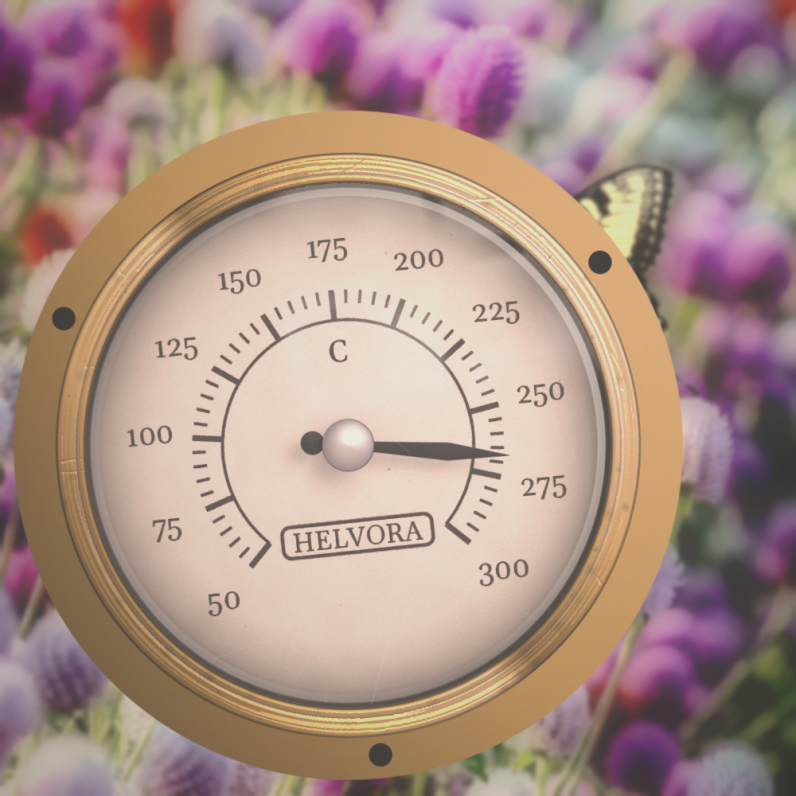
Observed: 267.5 °C
